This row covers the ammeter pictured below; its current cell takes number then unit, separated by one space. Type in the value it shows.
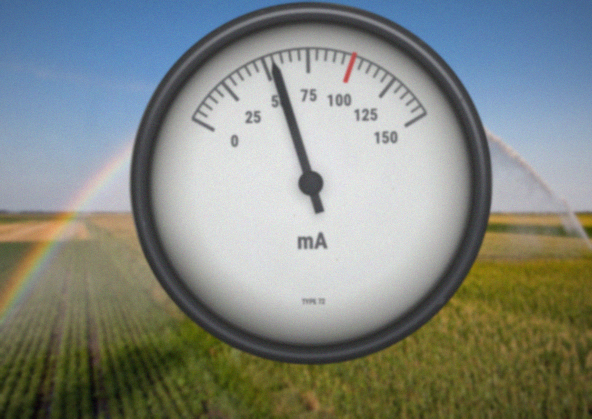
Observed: 55 mA
